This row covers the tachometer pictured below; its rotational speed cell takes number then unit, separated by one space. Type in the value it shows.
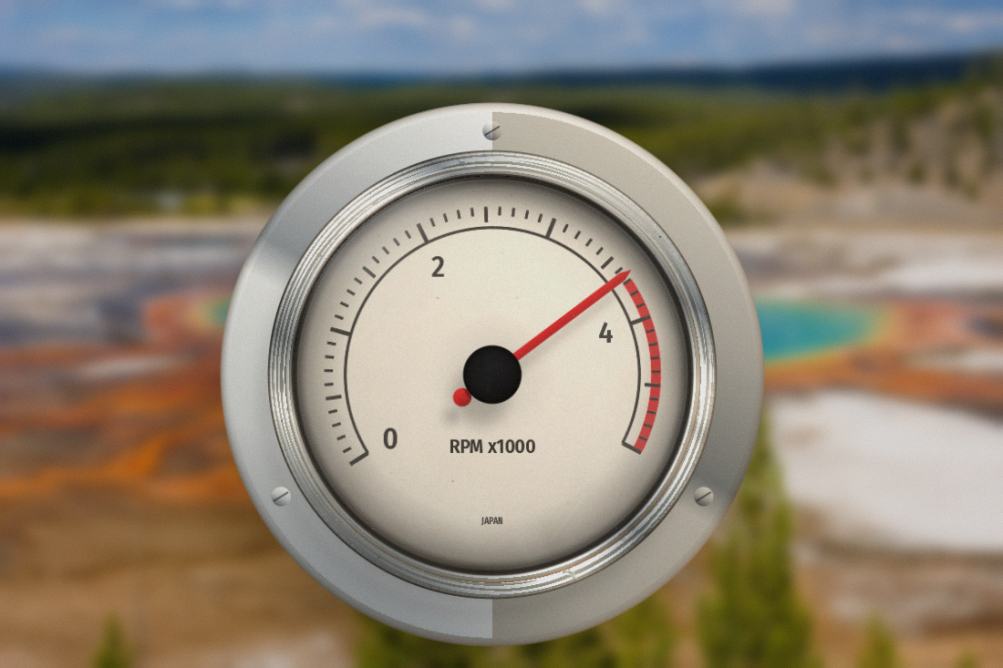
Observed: 3650 rpm
